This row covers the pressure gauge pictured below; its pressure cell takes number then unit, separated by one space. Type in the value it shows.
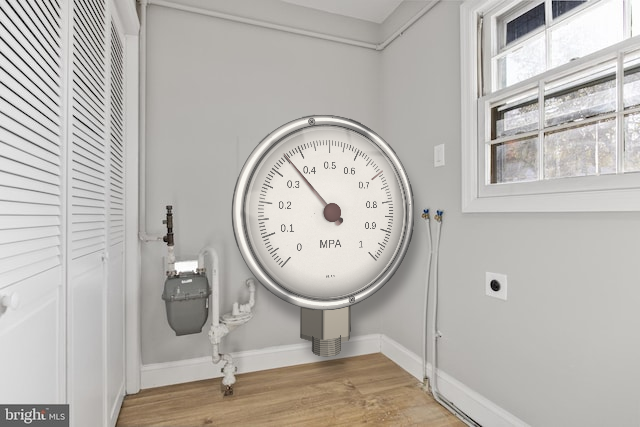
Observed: 0.35 MPa
